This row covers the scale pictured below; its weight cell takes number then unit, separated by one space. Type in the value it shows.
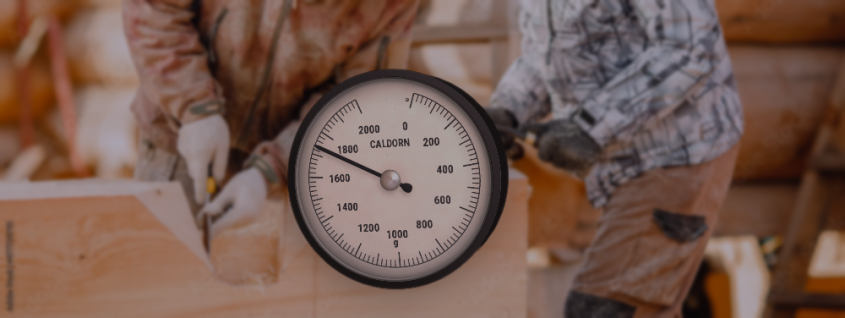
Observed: 1740 g
